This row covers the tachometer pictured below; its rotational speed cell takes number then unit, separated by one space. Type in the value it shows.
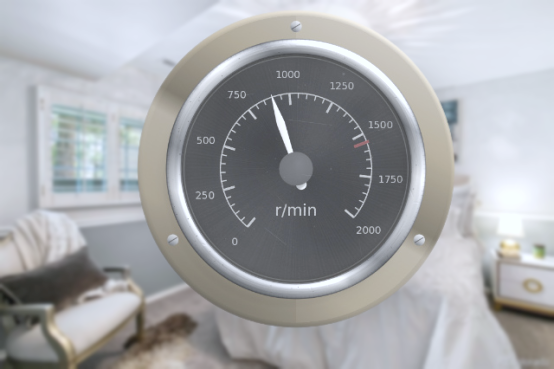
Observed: 900 rpm
